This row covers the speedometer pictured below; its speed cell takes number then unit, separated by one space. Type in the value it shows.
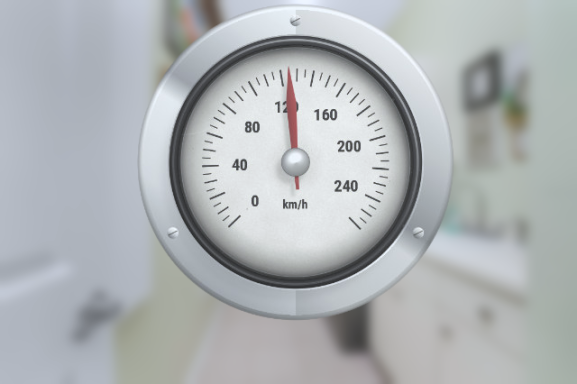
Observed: 125 km/h
